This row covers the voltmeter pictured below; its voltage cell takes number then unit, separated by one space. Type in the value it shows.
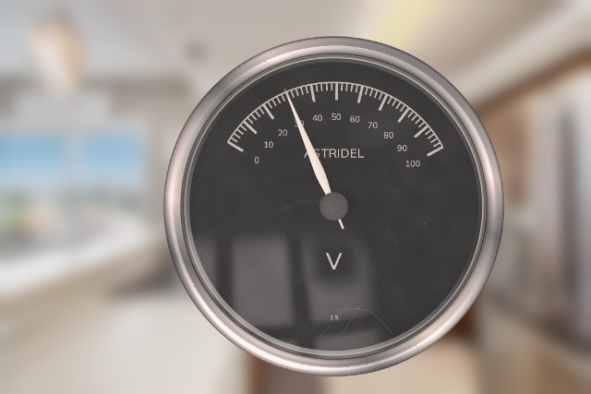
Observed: 30 V
